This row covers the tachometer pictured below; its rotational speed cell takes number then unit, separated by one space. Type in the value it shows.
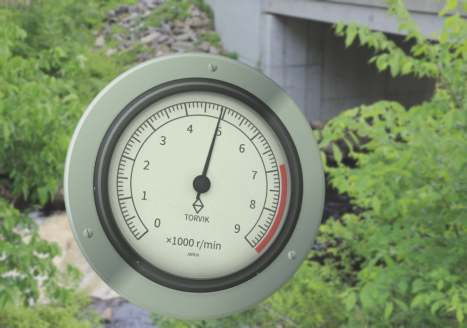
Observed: 4900 rpm
